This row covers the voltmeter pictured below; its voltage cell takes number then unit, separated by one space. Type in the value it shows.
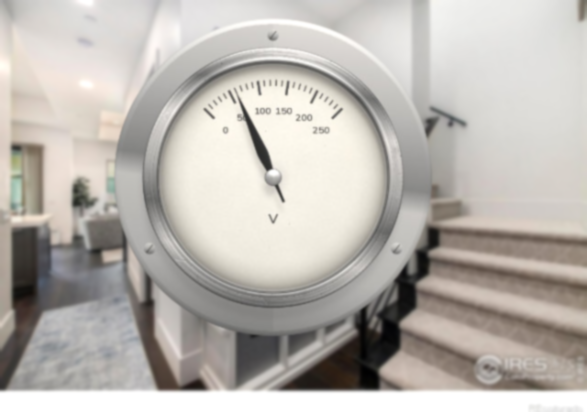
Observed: 60 V
